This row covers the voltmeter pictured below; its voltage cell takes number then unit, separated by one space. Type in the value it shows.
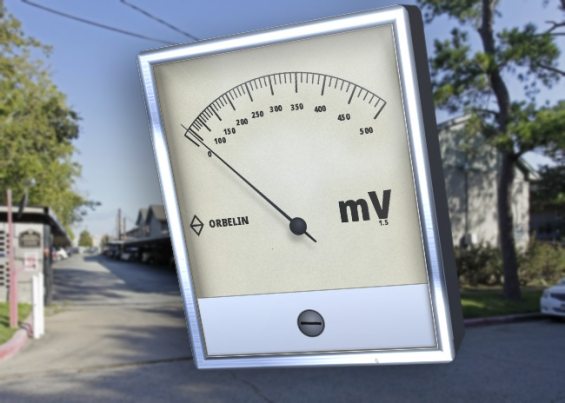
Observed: 50 mV
